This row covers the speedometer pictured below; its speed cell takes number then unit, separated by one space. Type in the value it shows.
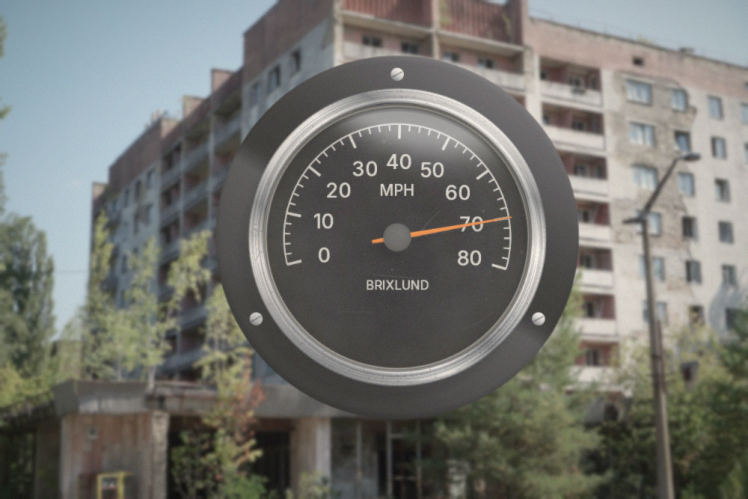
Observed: 70 mph
